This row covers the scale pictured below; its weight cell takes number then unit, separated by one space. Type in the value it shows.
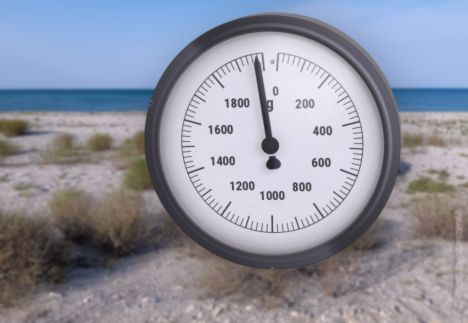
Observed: 1980 g
